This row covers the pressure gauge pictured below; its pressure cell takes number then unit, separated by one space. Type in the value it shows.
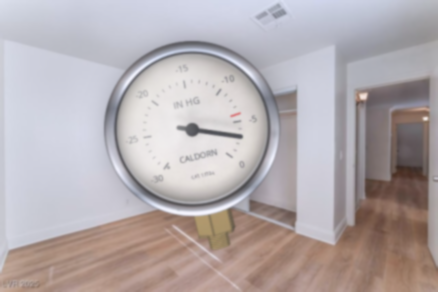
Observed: -3 inHg
